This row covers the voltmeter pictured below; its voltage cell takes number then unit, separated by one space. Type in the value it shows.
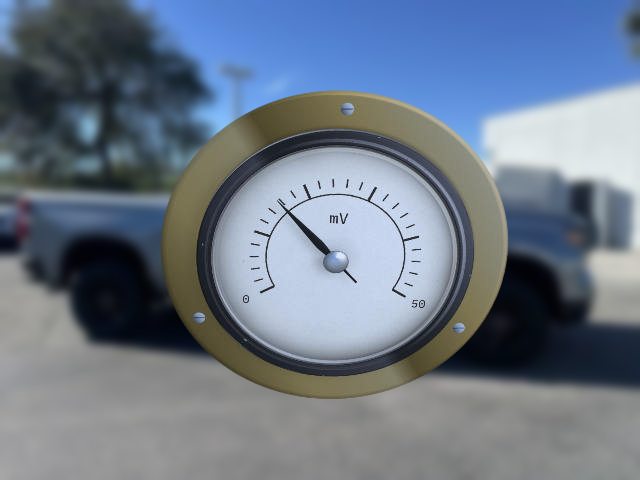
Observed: 16 mV
